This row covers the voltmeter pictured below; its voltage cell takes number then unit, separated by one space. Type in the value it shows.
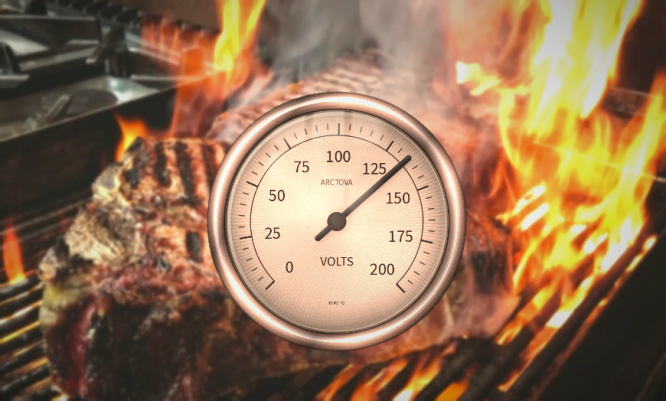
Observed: 135 V
